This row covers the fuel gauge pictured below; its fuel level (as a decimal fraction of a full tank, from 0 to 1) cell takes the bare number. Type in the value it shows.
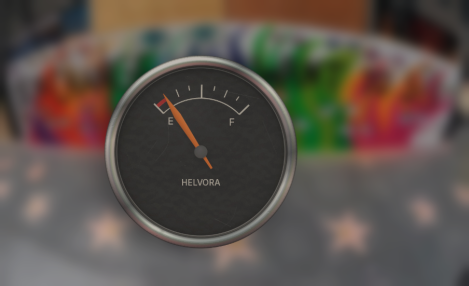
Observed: 0.125
